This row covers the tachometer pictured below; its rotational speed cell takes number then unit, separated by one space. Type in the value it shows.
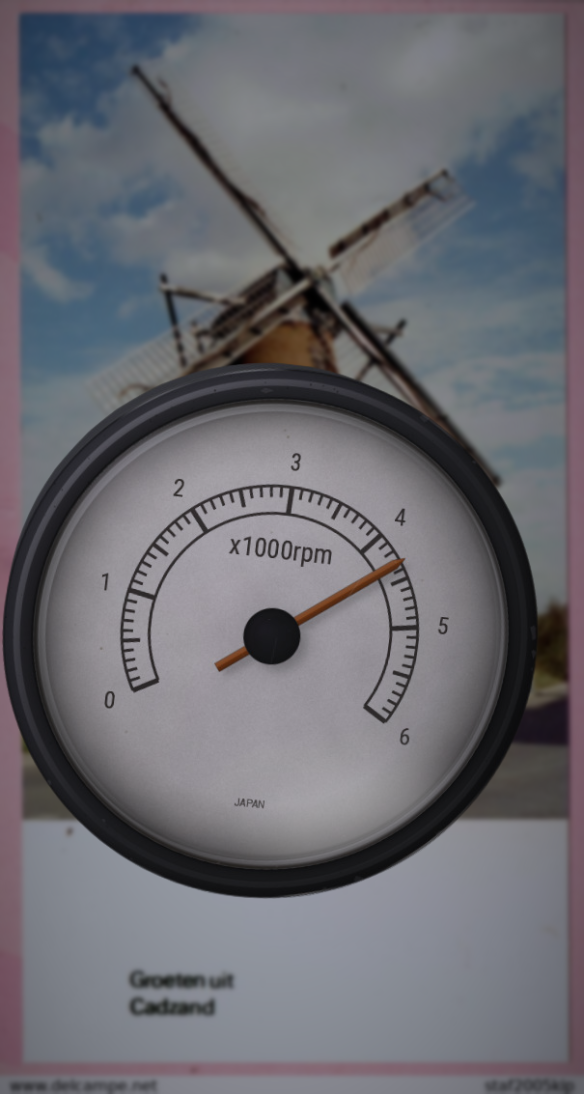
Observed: 4300 rpm
